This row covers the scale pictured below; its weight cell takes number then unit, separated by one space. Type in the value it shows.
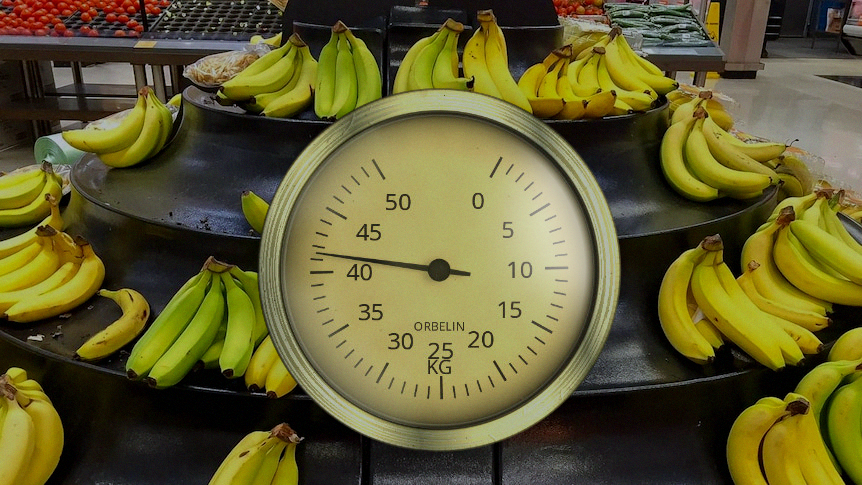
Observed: 41.5 kg
